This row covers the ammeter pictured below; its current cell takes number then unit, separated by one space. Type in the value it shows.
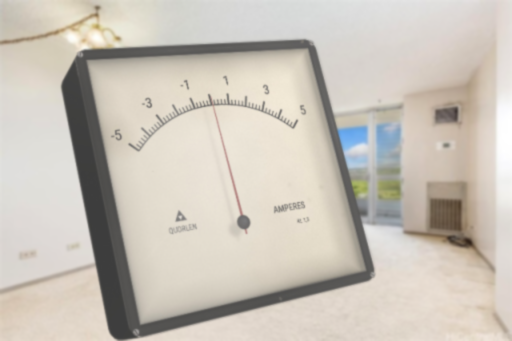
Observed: 0 A
